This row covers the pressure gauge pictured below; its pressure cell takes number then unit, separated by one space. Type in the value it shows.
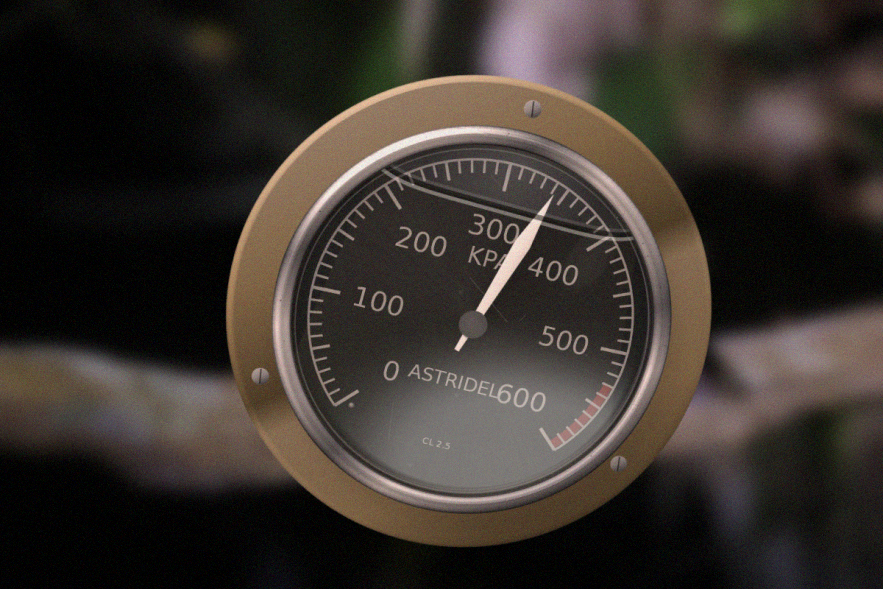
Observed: 340 kPa
